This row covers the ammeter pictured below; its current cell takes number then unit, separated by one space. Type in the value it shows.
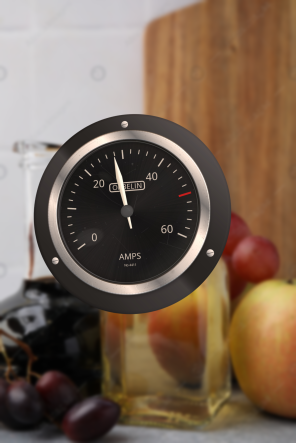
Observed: 28 A
